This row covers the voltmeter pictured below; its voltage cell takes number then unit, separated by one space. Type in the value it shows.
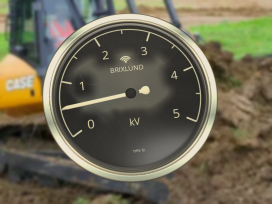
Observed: 0.5 kV
